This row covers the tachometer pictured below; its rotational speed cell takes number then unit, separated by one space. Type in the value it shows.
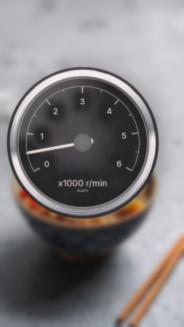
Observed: 500 rpm
